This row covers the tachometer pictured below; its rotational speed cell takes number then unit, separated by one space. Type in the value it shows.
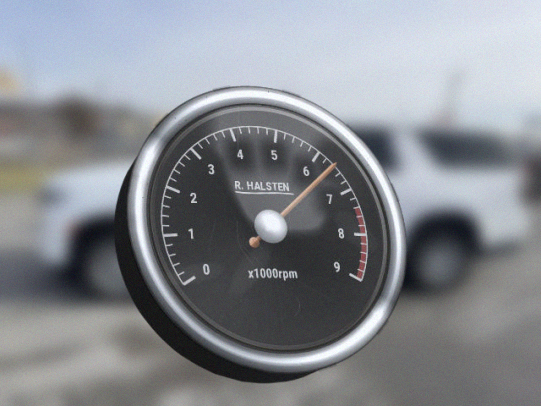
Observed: 6400 rpm
